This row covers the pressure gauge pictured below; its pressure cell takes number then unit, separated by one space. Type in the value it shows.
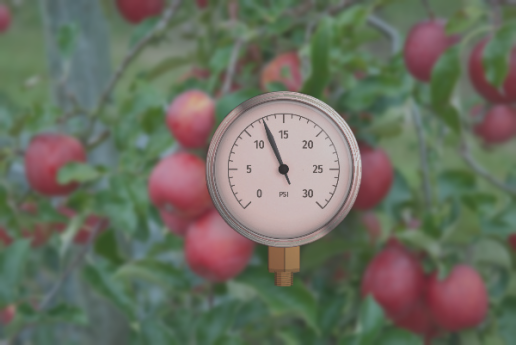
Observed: 12.5 psi
